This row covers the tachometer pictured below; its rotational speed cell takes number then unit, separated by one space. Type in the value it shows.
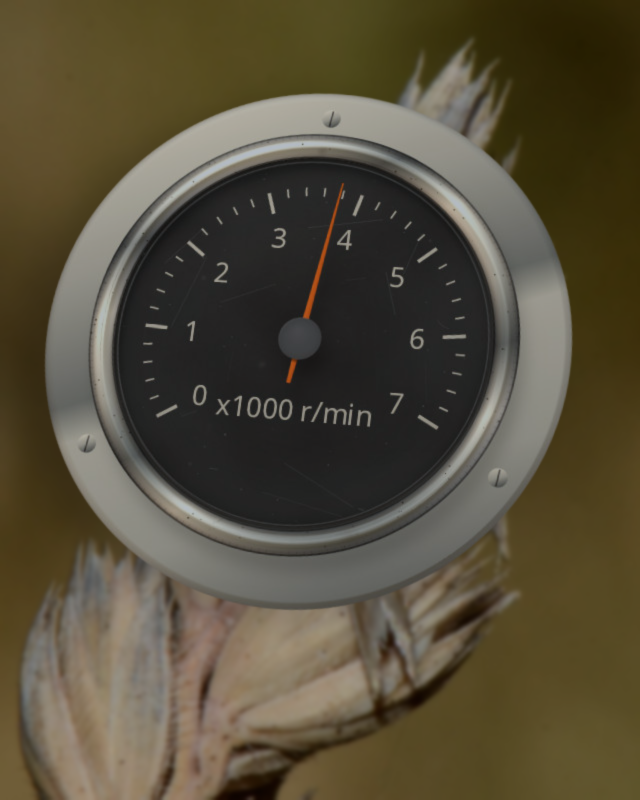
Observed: 3800 rpm
